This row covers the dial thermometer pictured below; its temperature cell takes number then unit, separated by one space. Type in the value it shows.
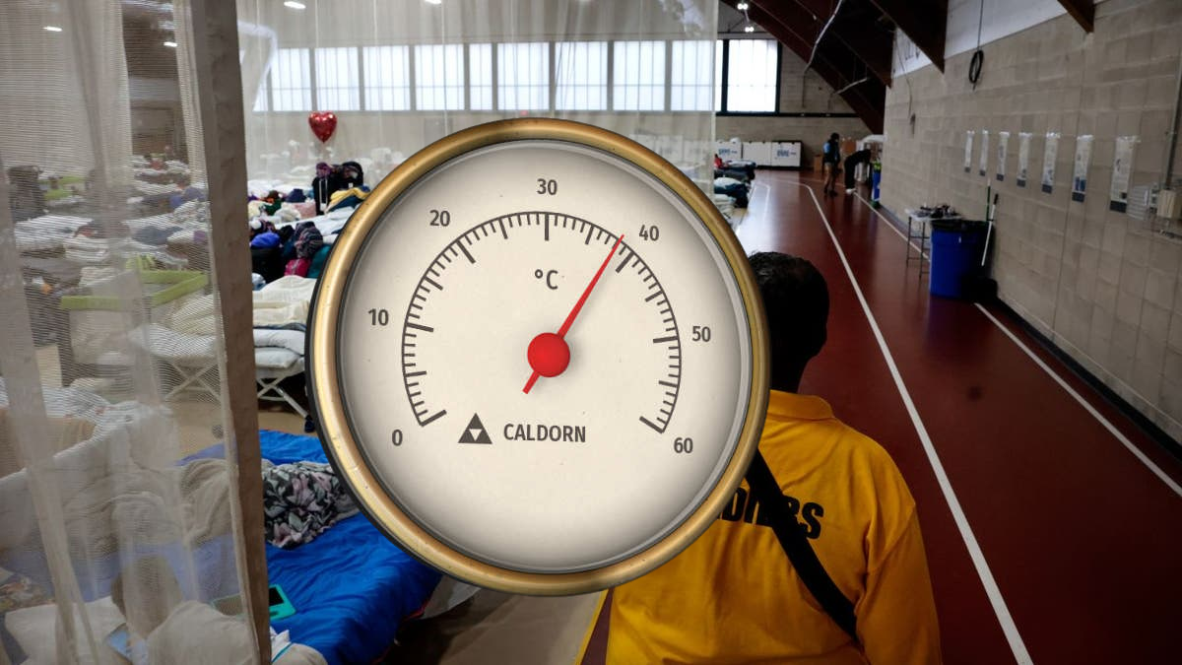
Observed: 38 °C
